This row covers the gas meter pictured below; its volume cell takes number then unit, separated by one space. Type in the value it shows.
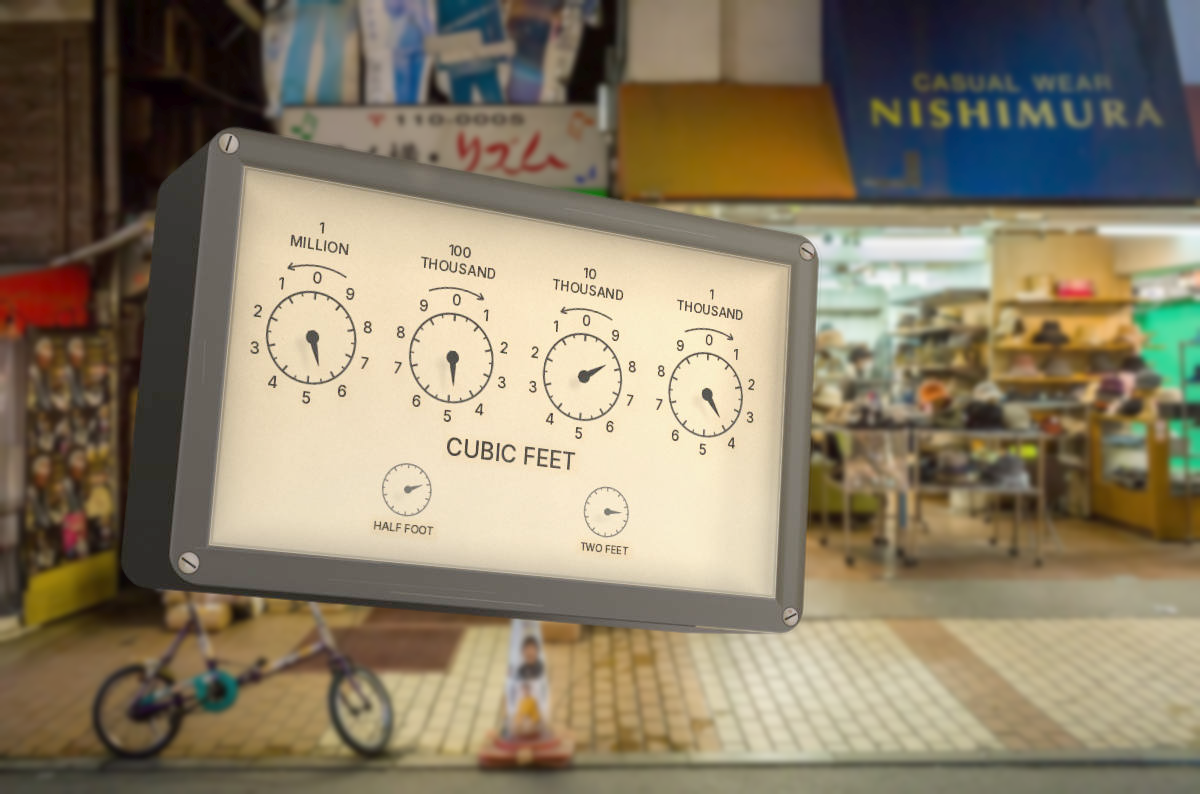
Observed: 548400 ft³
